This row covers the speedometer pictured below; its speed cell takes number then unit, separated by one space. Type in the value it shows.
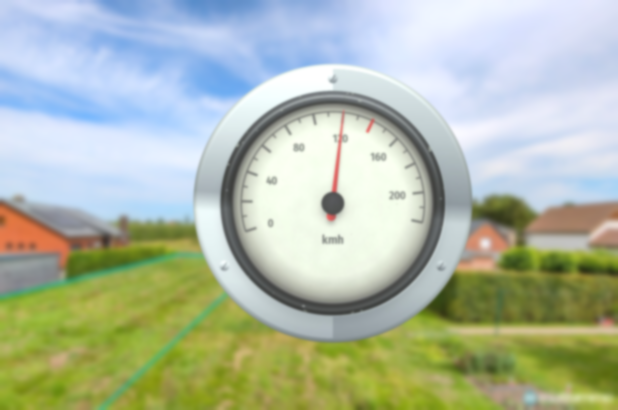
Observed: 120 km/h
